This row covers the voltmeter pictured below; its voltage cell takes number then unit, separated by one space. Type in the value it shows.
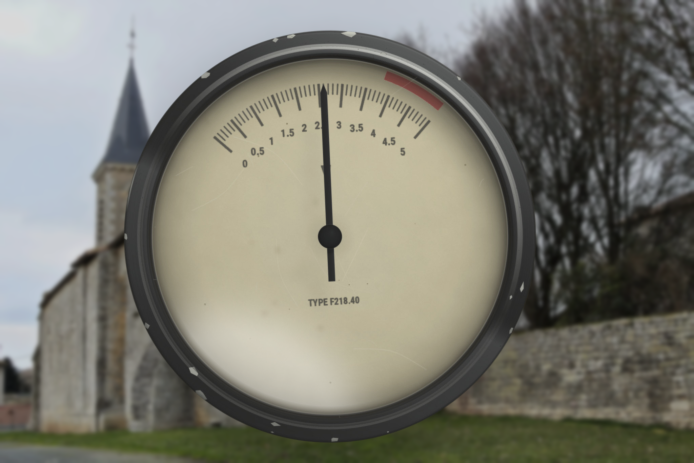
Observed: 2.6 V
